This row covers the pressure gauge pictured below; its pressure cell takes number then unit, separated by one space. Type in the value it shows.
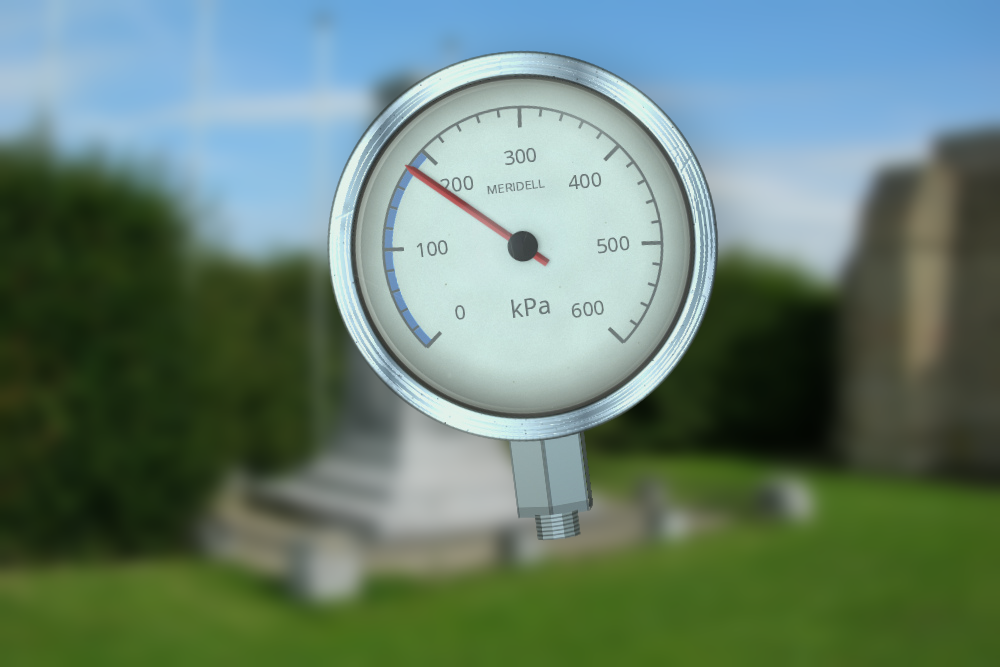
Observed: 180 kPa
